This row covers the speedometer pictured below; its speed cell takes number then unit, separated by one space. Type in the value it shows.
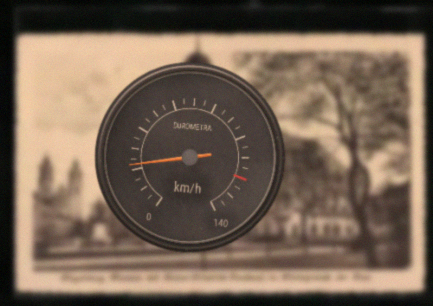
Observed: 22.5 km/h
